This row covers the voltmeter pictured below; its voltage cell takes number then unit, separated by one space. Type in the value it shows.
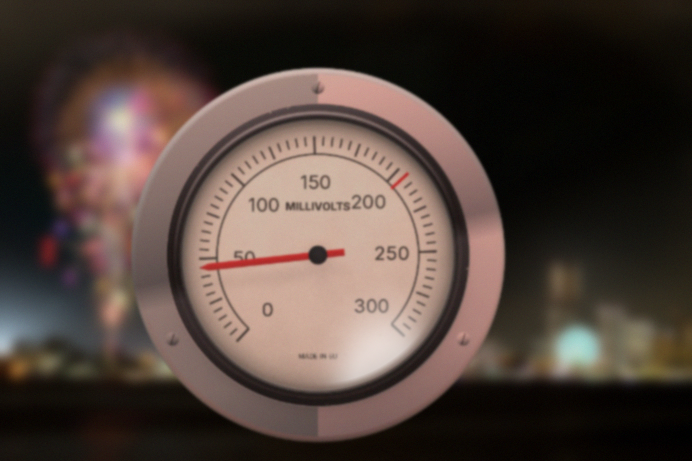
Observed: 45 mV
